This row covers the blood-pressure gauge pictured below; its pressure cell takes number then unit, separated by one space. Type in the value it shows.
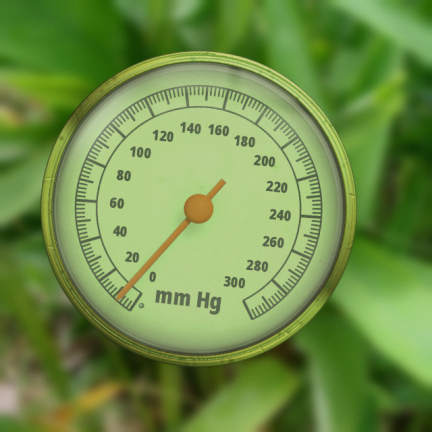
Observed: 8 mmHg
